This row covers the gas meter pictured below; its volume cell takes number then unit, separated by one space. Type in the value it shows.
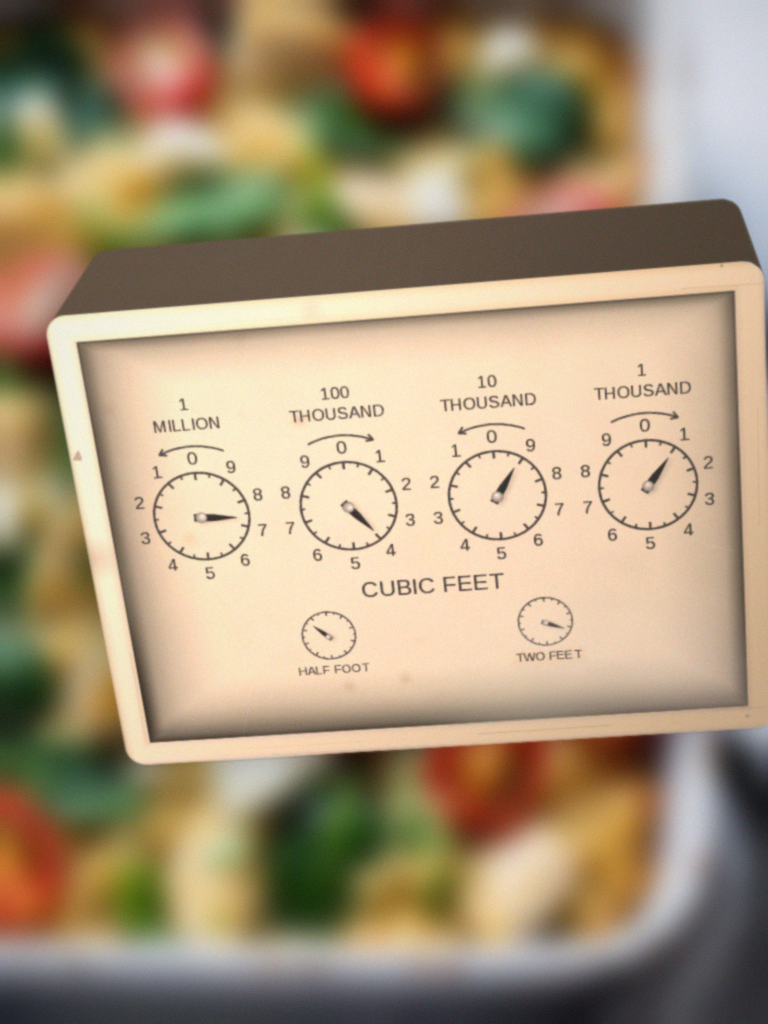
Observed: 739100 ft³
